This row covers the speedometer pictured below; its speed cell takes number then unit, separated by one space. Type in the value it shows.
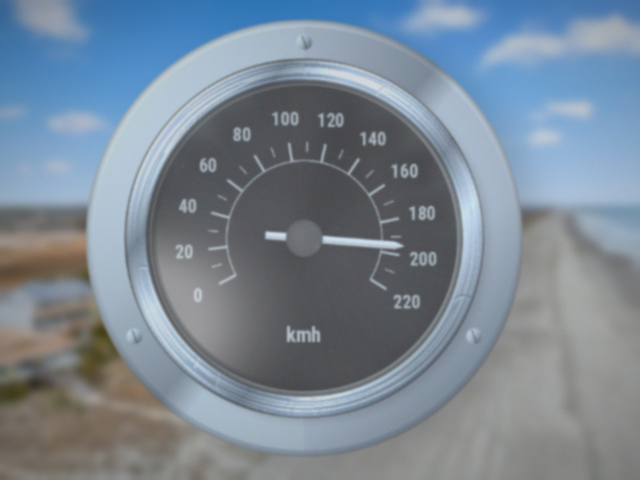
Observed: 195 km/h
